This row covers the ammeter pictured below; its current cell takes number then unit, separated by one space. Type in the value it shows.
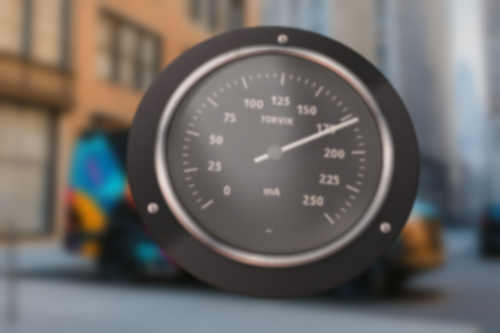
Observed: 180 mA
